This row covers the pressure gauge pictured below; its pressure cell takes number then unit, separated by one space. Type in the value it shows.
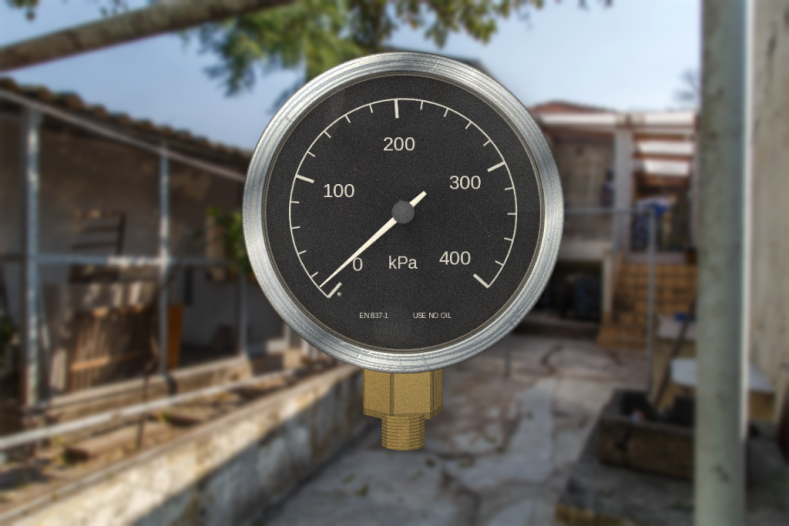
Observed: 10 kPa
